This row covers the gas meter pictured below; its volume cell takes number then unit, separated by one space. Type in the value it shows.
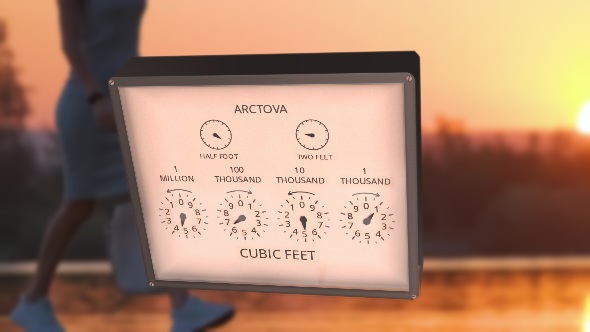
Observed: 465100 ft³
